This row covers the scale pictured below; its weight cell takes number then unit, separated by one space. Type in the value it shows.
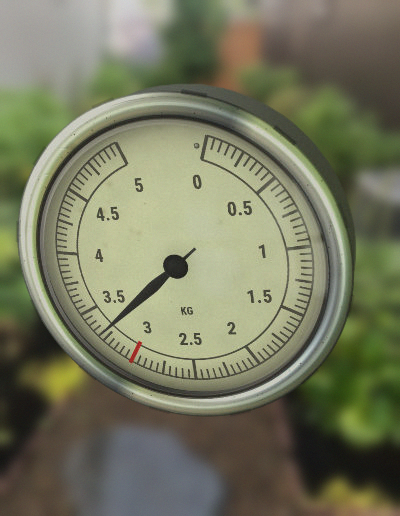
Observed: 3.3 kg
